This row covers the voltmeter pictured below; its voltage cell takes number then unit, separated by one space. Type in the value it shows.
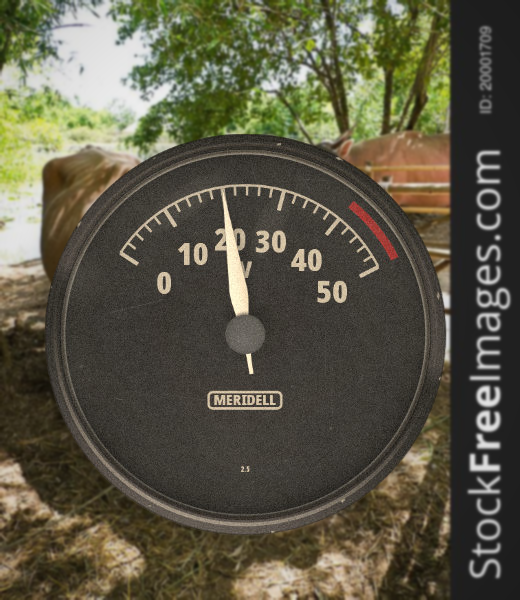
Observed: 20 V
